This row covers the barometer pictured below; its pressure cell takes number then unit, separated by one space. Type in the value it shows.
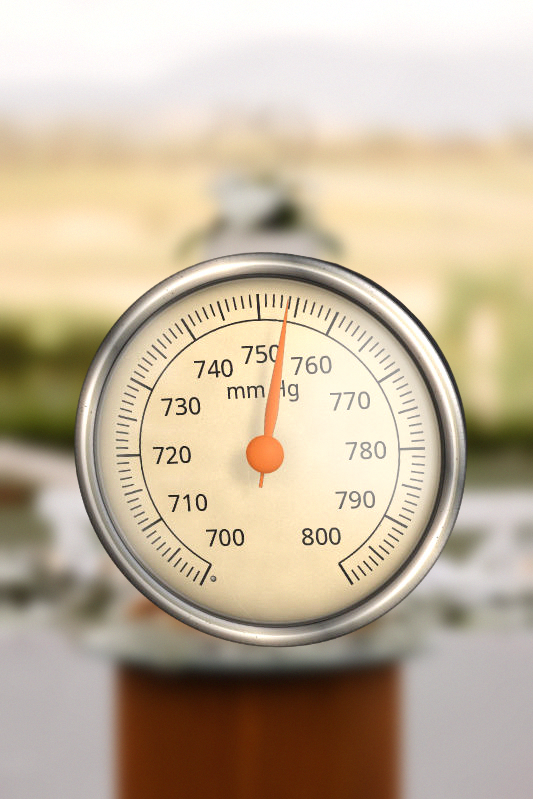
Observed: 754 mmHg
